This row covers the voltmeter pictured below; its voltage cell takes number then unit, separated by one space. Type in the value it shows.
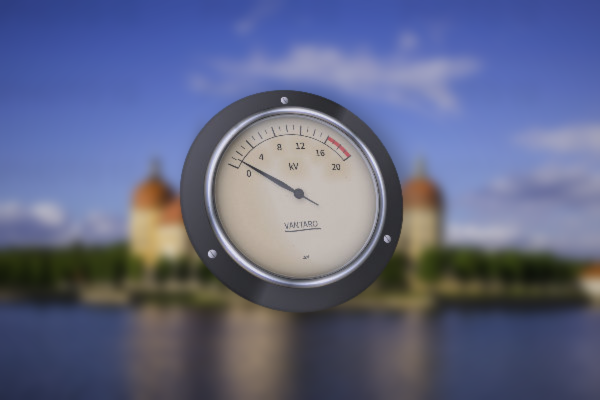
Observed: 1 kV
